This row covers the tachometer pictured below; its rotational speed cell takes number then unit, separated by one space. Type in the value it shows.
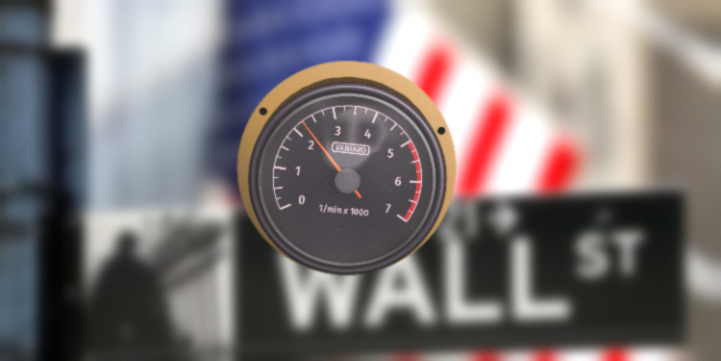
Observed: 2250 rpm
